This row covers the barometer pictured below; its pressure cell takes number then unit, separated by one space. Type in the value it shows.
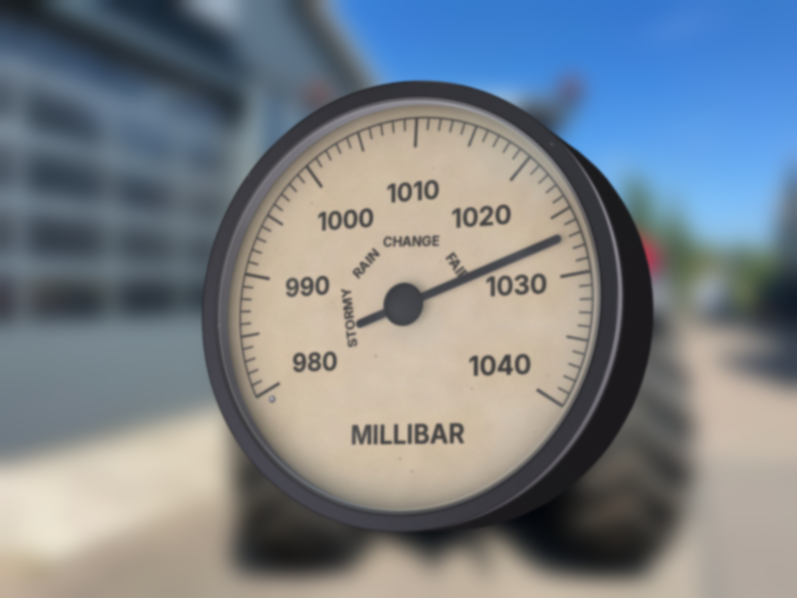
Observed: 1027 mbar
